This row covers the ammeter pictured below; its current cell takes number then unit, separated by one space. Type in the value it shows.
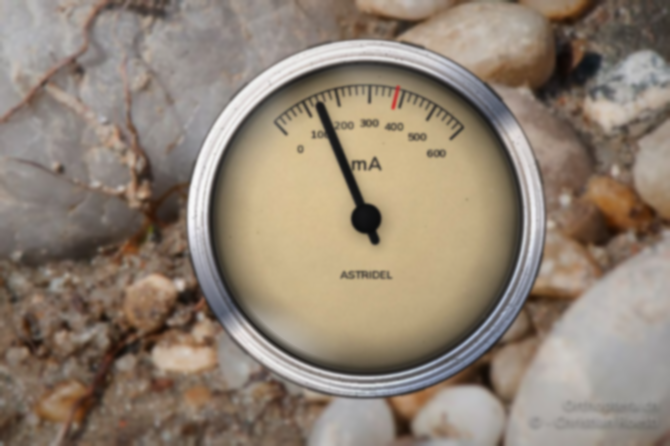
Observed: 140 mA
